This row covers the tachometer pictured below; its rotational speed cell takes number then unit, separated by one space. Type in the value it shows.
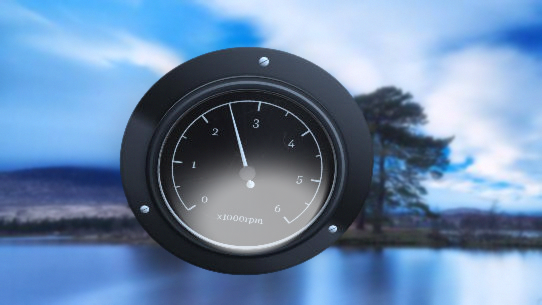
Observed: 2500 rpm
